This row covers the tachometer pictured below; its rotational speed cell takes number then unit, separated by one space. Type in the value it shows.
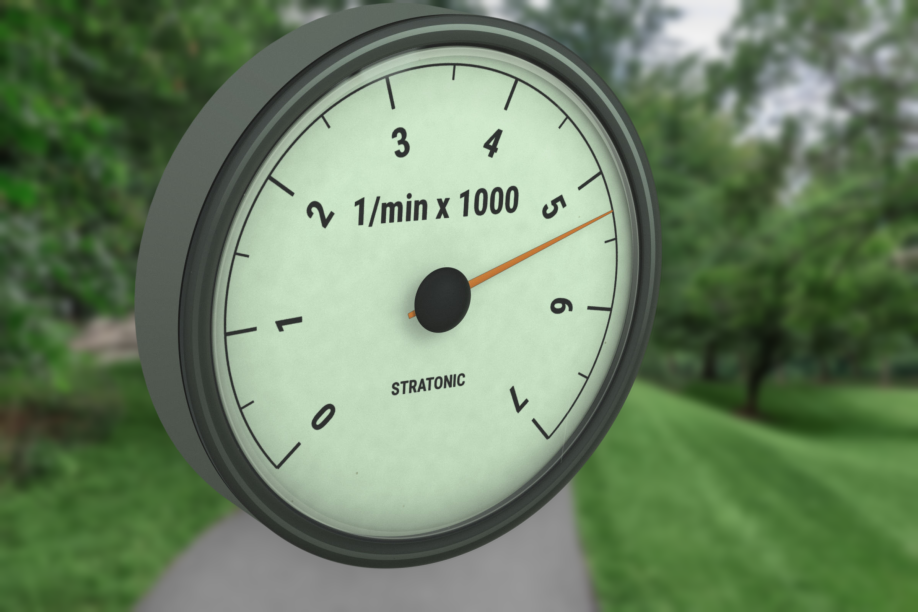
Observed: 5250 rpm
